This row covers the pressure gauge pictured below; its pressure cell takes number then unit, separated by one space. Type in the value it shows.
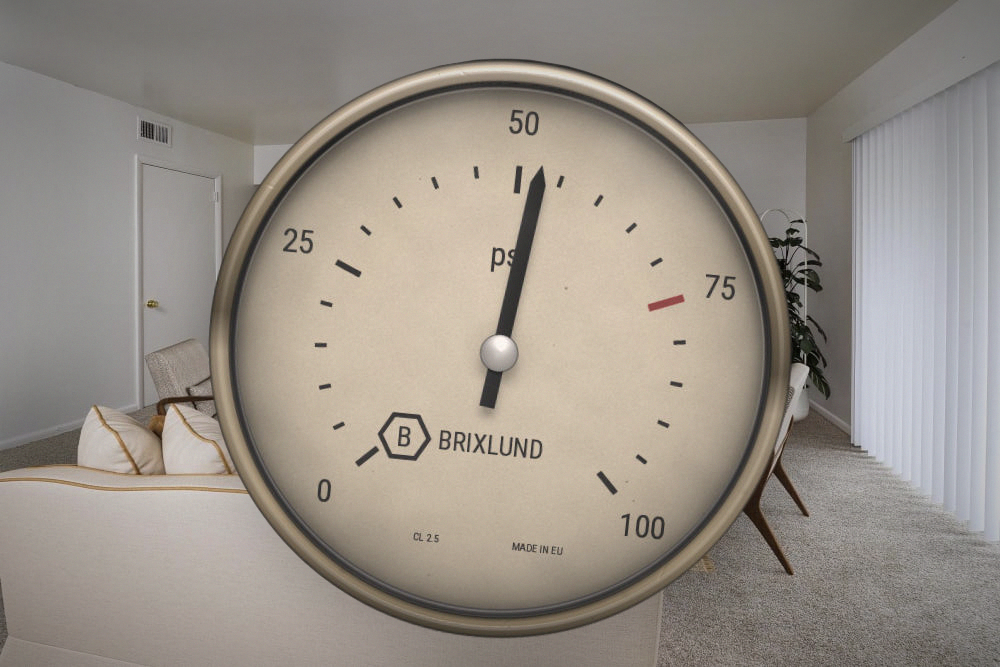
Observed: 52.5 psi
